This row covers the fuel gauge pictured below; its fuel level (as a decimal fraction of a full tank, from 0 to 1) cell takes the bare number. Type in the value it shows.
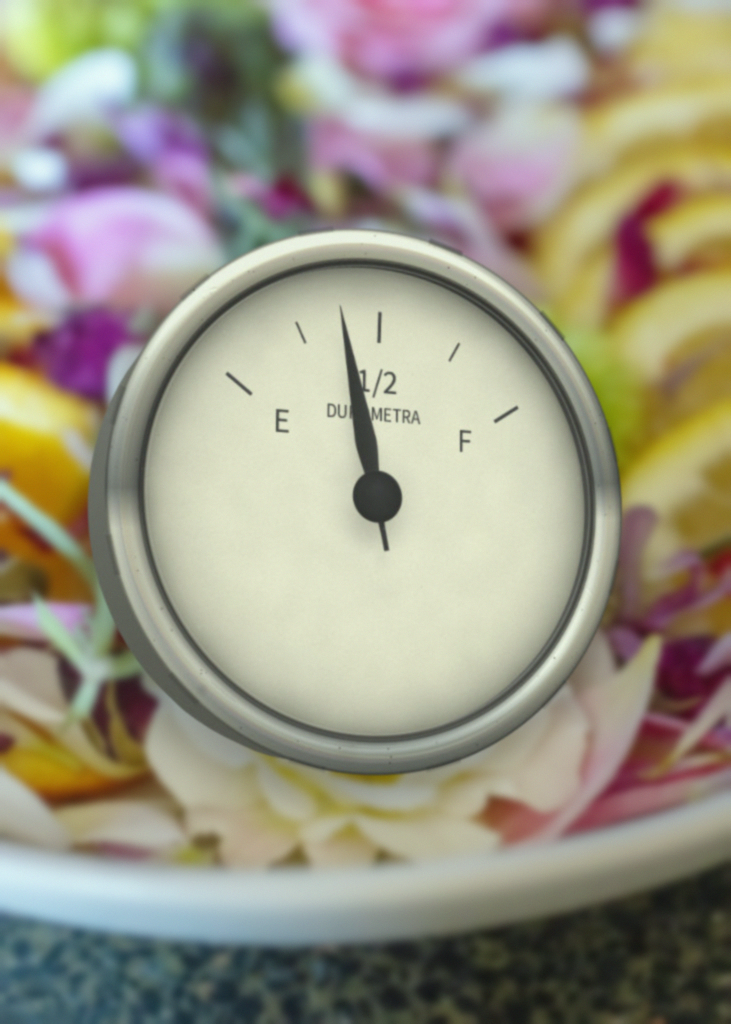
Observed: 0.375
